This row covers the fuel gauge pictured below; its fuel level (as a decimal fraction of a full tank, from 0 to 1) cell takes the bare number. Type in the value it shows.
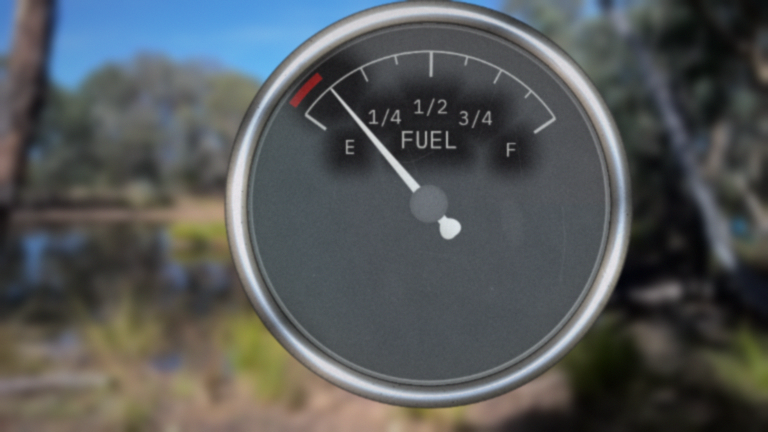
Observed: 0.125
